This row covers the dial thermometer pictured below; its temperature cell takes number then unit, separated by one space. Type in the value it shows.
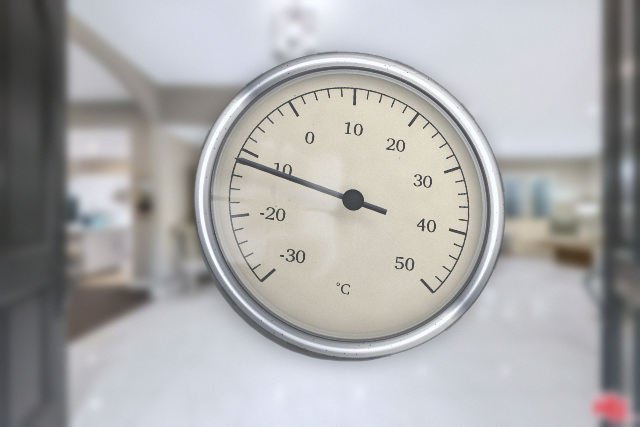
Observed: -12 °C
